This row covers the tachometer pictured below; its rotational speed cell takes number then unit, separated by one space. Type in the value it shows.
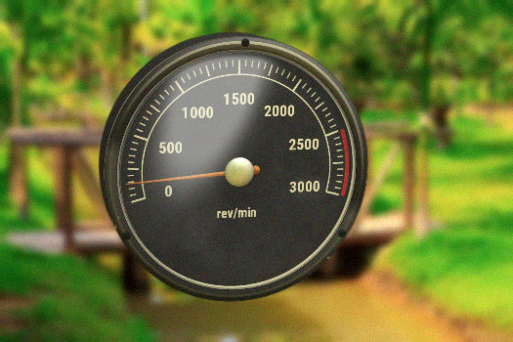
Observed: 150 rpm
